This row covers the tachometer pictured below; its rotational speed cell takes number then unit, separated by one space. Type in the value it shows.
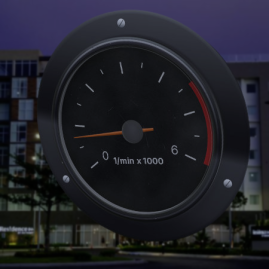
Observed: 750 rpm
